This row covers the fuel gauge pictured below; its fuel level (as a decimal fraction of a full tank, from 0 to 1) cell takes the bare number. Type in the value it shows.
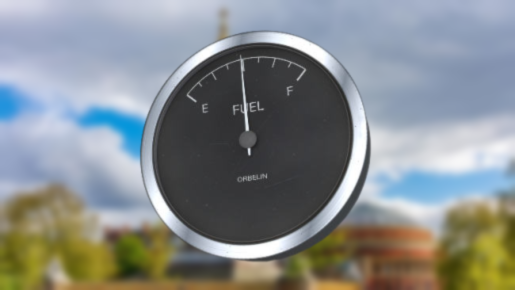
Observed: 0.5
